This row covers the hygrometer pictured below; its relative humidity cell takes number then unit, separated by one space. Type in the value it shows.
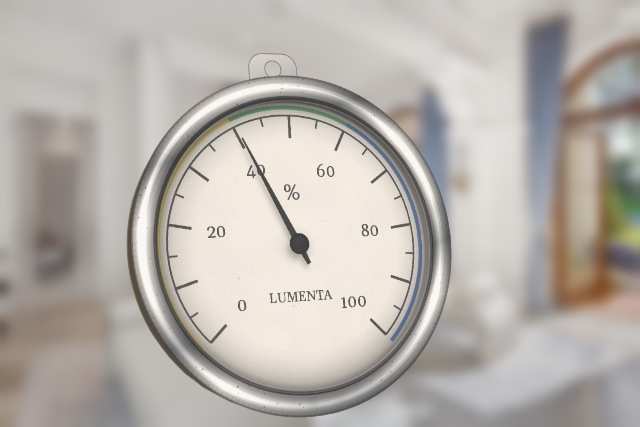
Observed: 40 %
